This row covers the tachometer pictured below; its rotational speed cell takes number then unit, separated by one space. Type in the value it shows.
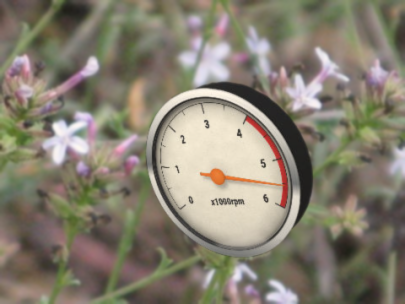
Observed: 5500 rpm
